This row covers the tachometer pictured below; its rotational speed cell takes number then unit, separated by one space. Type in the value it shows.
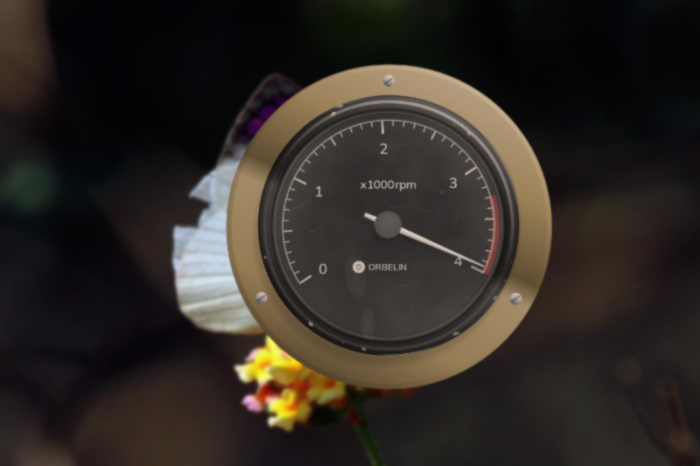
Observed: 3950 rpm
